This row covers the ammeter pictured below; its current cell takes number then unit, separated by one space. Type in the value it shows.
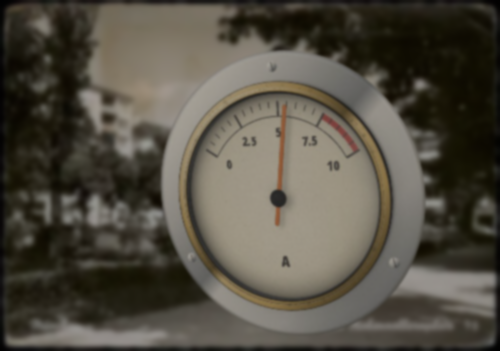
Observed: 5.5 A
